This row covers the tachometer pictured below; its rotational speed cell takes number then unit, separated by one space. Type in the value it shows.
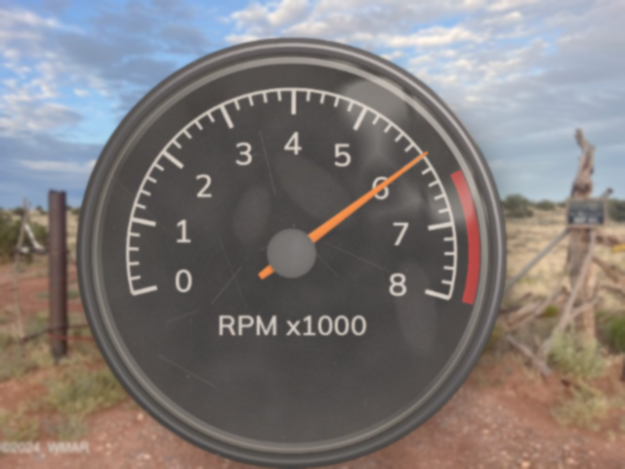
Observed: 6000 rpm
